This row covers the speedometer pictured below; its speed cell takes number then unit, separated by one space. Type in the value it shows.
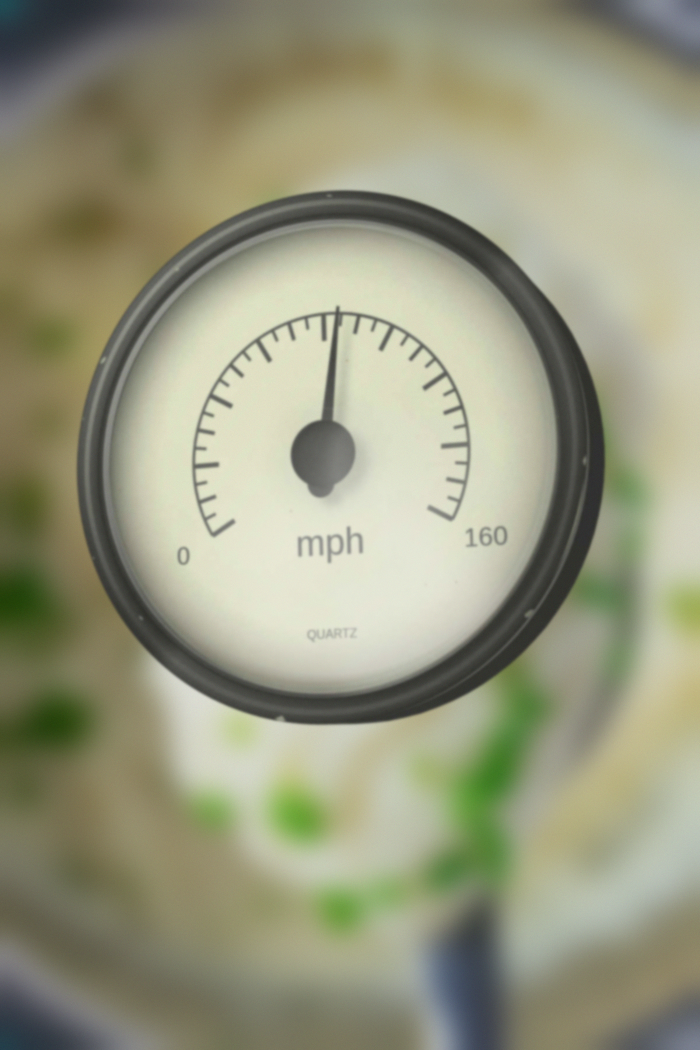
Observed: 85 mph
